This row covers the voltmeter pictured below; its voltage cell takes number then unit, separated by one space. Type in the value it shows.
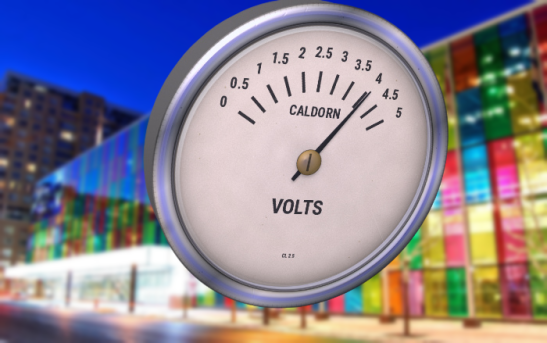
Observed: 4 V
